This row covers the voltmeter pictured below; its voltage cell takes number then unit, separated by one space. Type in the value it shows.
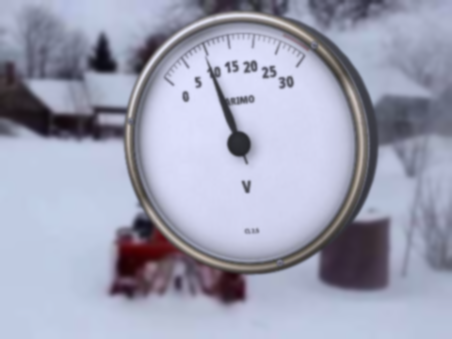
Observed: 10 V
